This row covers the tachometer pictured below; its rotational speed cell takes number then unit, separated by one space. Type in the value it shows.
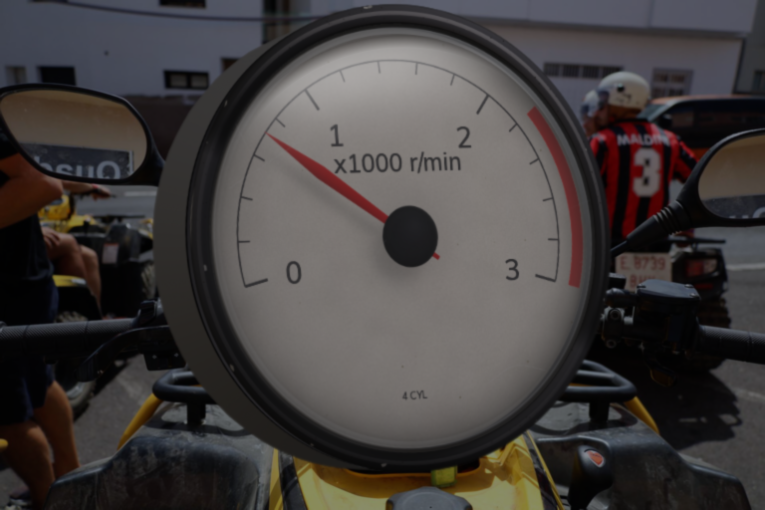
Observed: 700 rpm
